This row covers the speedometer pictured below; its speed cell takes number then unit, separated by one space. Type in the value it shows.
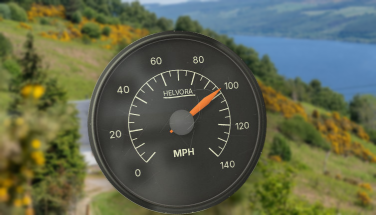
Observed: 97.5 mph
